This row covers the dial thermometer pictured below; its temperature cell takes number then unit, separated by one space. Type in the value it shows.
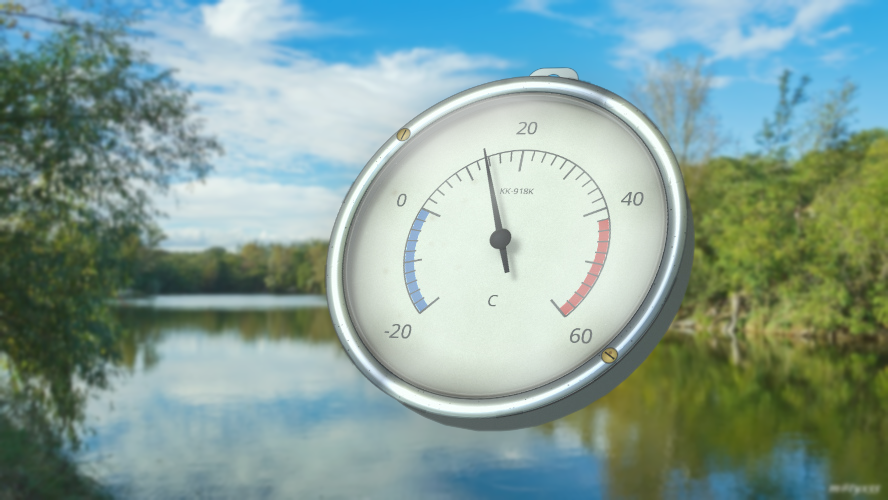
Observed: 14 °C
